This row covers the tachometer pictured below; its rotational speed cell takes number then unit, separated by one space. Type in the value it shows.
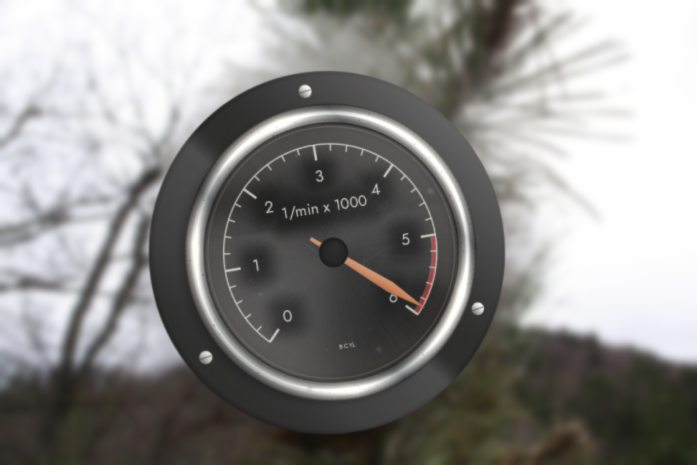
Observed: 5900 rpm
